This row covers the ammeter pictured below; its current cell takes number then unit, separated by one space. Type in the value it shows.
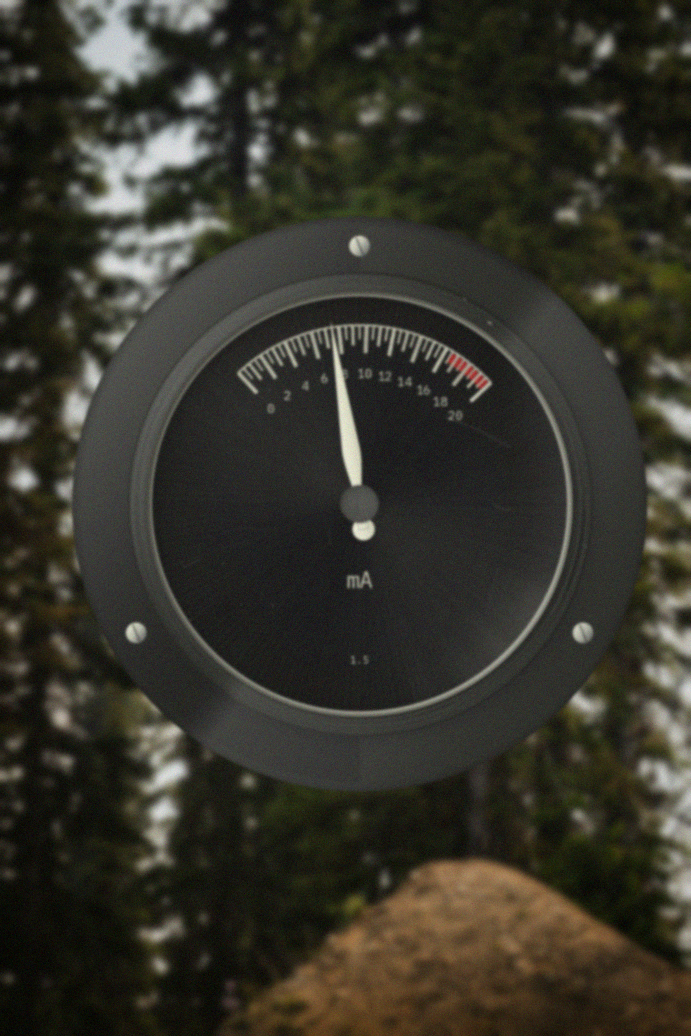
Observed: 7.5 mA
